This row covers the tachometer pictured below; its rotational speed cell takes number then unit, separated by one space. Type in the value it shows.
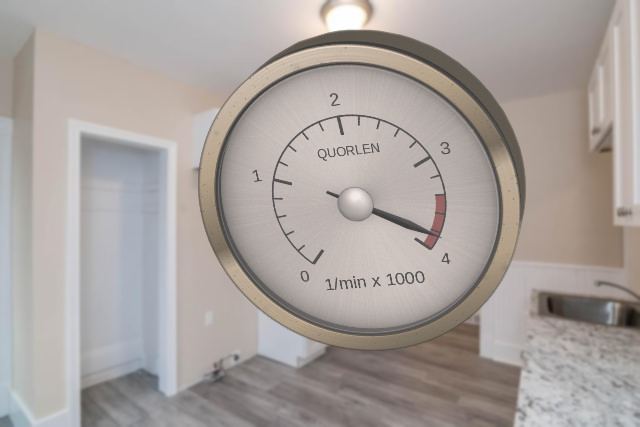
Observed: 3800 rpm
